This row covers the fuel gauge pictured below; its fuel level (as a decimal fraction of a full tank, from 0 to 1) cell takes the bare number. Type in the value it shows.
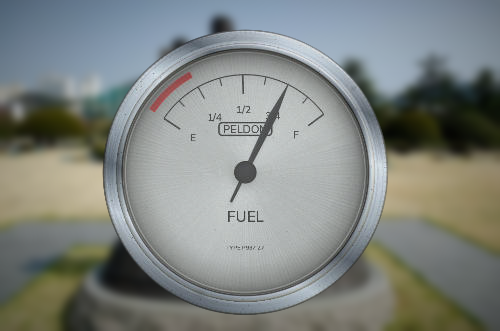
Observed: 0.75
